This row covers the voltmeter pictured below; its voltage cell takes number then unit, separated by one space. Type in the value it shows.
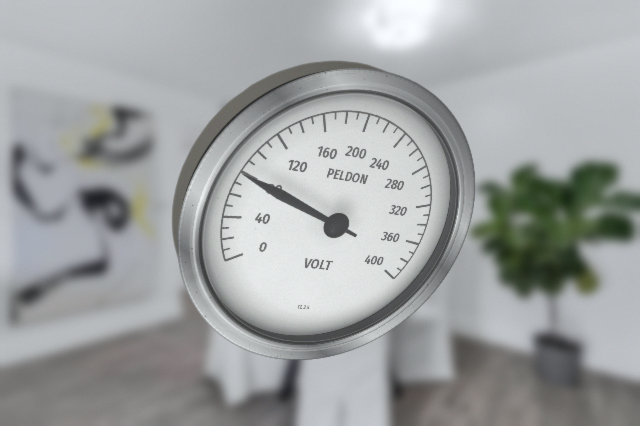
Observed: 80 V
